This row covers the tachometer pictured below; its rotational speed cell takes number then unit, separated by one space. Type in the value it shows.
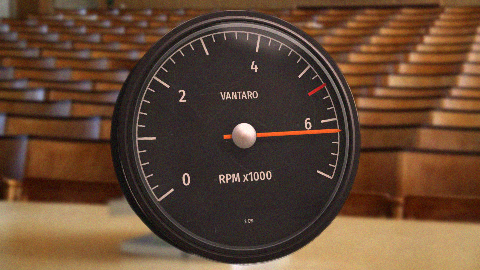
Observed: 6200 rpm
